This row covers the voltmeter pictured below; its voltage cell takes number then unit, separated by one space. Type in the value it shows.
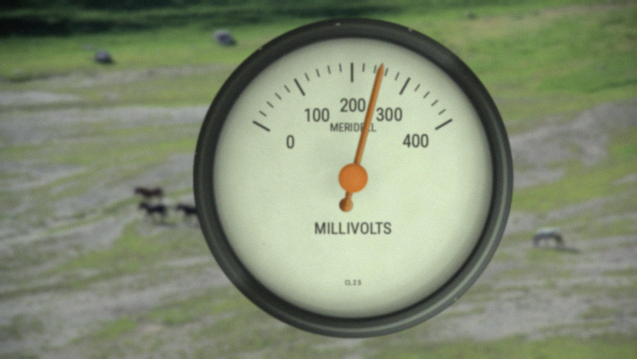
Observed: 250 mV
